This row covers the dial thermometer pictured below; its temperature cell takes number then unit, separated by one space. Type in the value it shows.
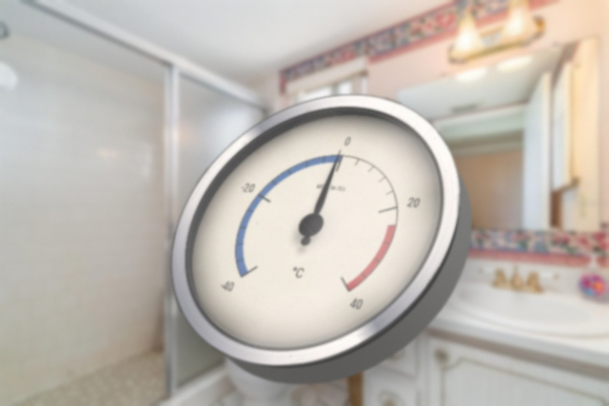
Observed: 0 °C
